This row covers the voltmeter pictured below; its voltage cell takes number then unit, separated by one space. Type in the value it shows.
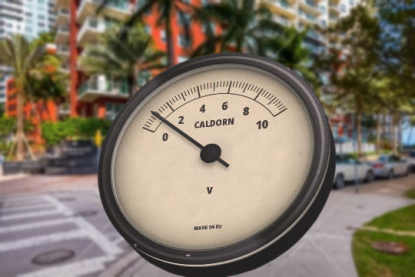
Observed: 1 V
